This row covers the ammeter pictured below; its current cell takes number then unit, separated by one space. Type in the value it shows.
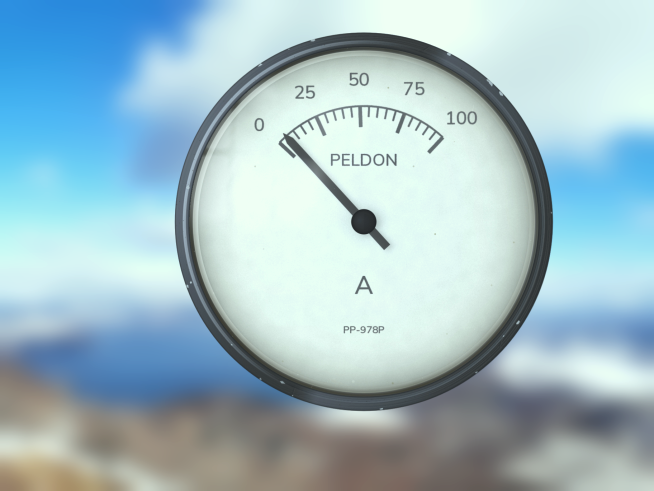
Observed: 5 A
